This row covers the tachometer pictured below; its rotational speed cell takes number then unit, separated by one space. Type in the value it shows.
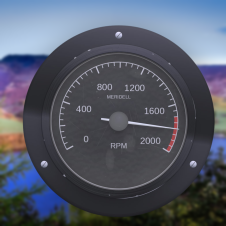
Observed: 1800 rpm
